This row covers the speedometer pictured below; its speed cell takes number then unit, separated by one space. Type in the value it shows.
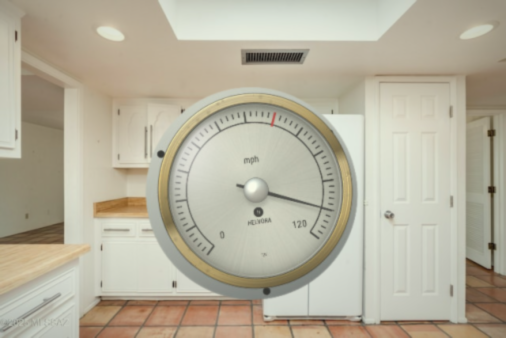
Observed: 110 mph
